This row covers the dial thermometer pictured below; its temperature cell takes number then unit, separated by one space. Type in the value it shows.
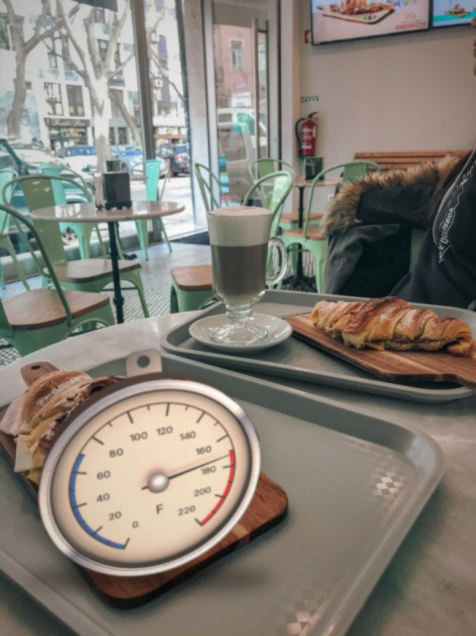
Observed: 170 °F
